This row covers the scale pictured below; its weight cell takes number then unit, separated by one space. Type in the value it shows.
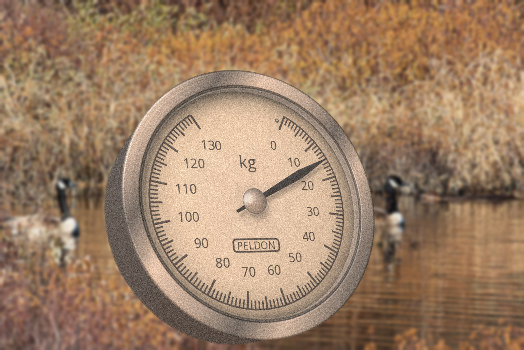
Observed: 15 kg
